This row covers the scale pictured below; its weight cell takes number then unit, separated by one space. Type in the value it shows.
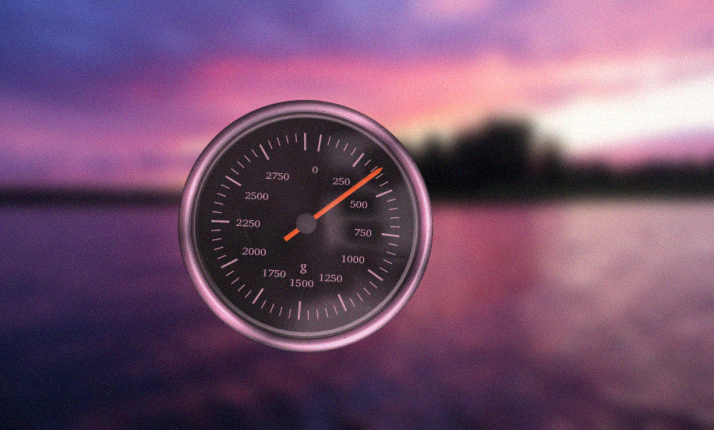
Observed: 375 g
